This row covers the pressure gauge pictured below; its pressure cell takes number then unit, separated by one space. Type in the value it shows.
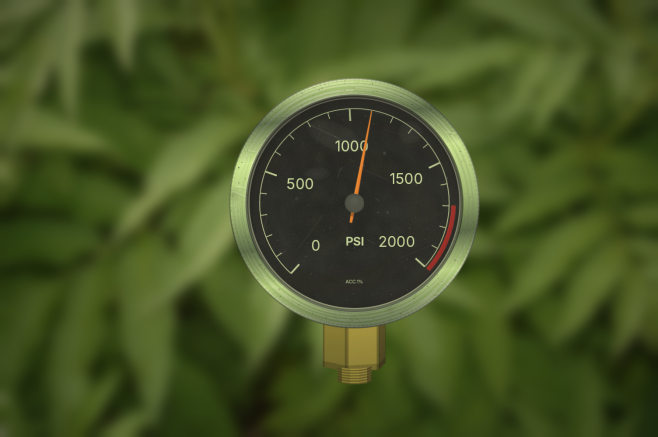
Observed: 1100 psi
